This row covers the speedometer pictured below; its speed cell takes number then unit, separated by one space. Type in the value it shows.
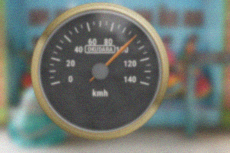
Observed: 100 km/h
